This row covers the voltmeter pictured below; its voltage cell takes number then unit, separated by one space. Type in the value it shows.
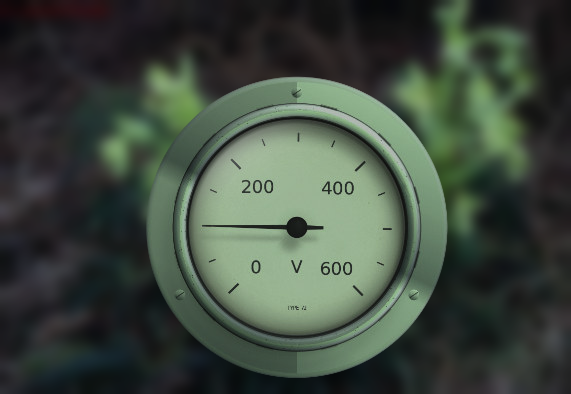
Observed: 100 V
